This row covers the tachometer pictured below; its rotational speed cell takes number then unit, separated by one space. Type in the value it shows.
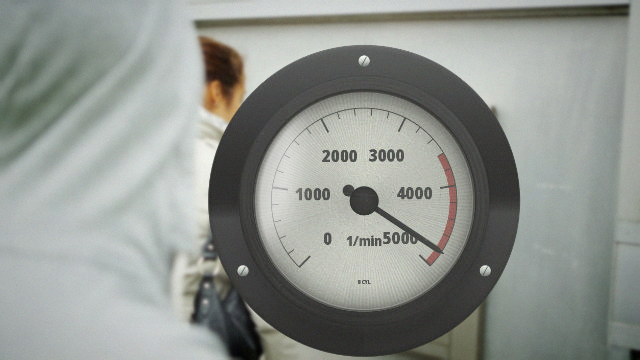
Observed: 4800 rpm
